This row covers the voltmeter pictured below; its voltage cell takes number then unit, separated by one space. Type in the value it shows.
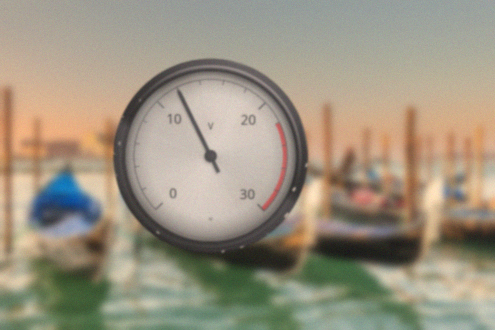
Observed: 12 V
